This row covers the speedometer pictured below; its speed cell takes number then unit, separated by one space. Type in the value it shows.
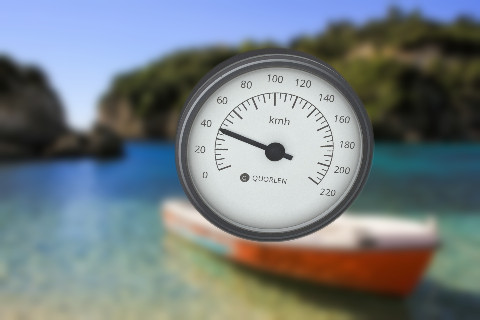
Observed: 40 km/h
